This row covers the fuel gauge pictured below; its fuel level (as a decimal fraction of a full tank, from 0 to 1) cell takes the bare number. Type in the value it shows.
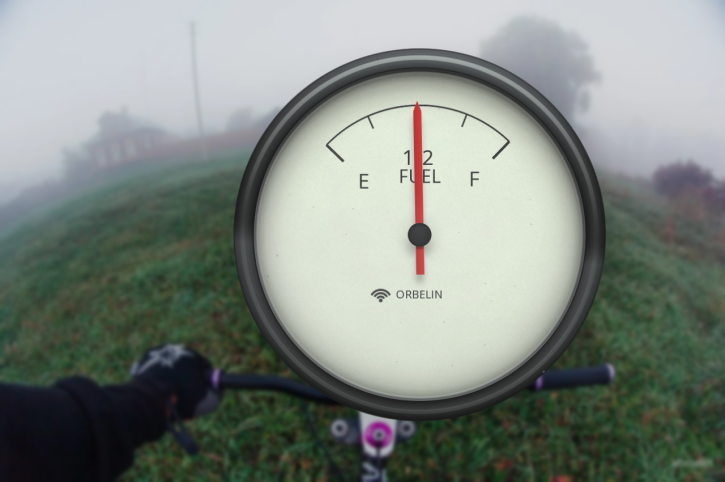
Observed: 0.5
